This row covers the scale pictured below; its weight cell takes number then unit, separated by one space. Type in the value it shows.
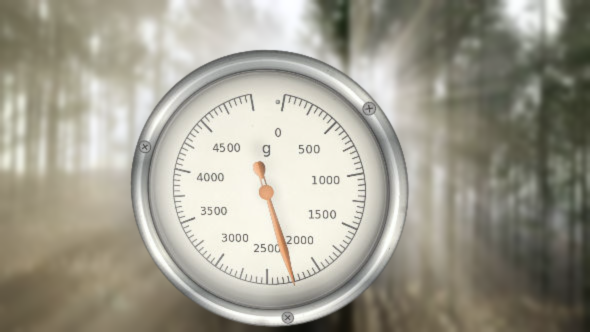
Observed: 2250 g
